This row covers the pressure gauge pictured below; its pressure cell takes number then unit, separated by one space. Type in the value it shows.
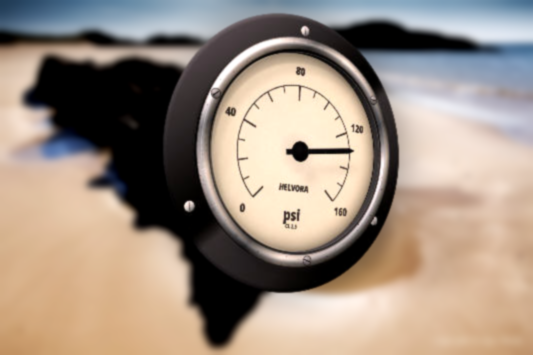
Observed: 130 psi
